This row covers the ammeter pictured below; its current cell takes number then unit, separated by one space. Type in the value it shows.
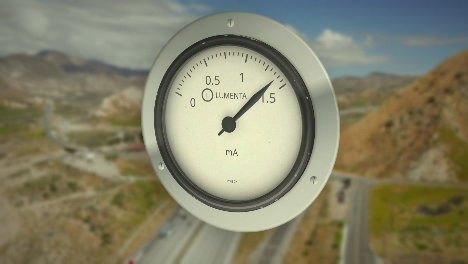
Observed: 1.4 mA
